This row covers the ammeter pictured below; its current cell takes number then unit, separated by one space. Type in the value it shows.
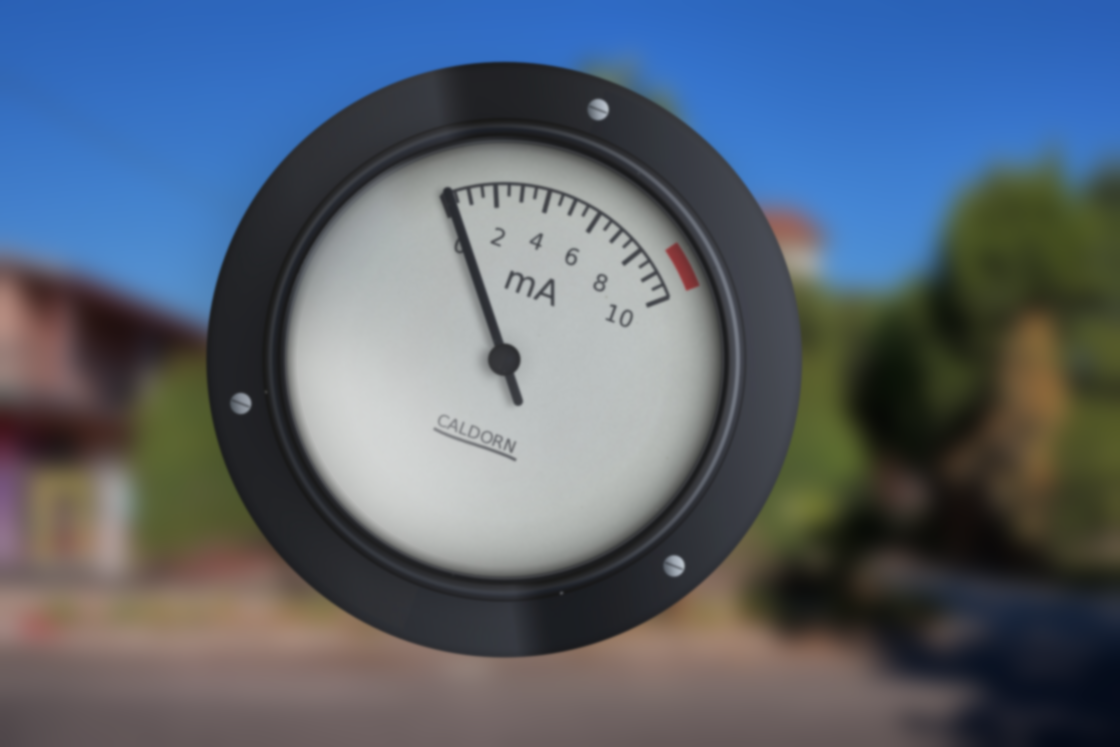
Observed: 0.25 mA
